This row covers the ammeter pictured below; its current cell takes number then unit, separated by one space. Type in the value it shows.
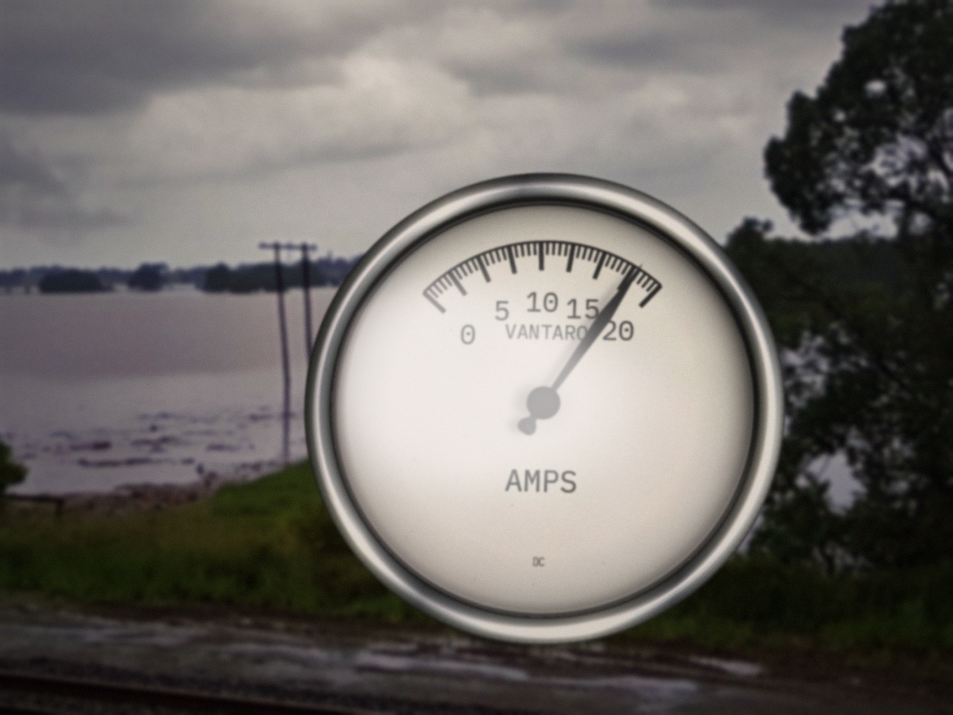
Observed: 18 A
